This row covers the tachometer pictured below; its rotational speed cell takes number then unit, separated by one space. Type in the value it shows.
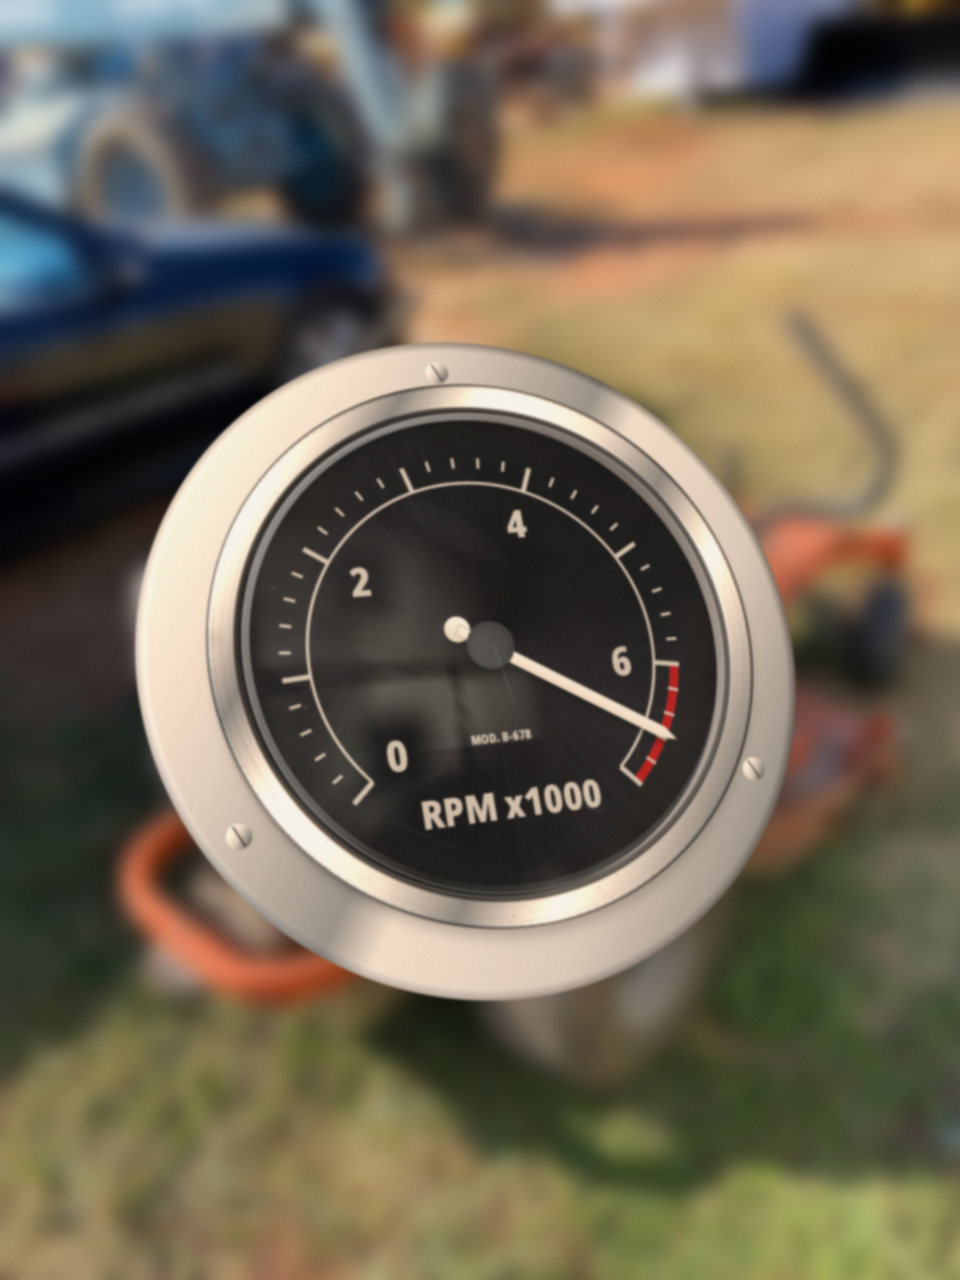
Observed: 6600 rpm
